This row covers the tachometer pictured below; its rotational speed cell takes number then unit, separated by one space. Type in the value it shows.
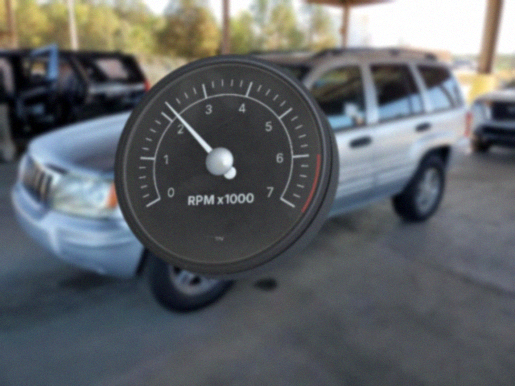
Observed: 2200 rpm
